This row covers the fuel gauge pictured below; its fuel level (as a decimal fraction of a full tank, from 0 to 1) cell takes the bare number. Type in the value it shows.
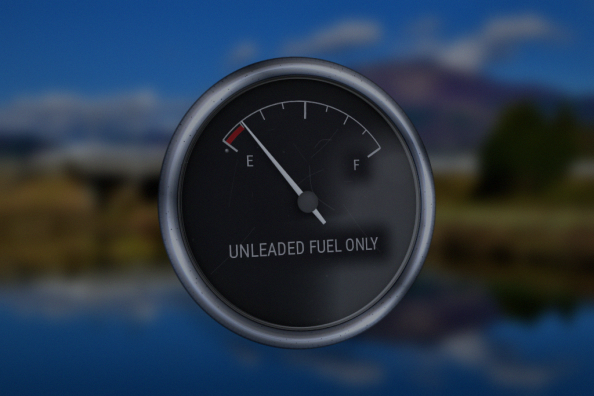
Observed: 0.125
